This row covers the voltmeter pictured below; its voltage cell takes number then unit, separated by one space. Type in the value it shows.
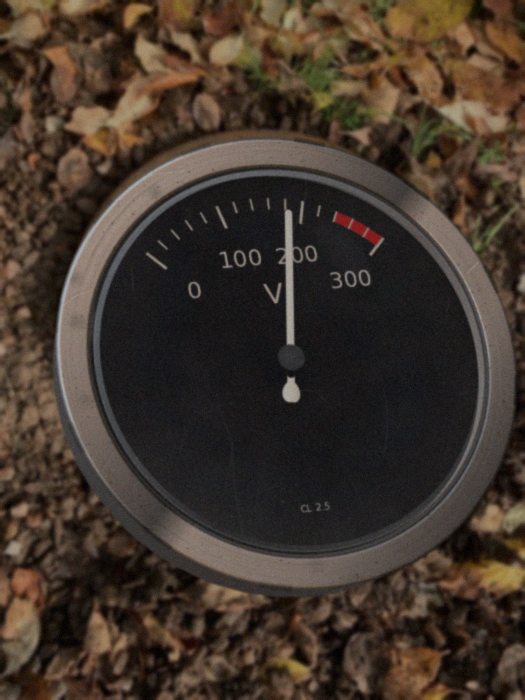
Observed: 180 V
